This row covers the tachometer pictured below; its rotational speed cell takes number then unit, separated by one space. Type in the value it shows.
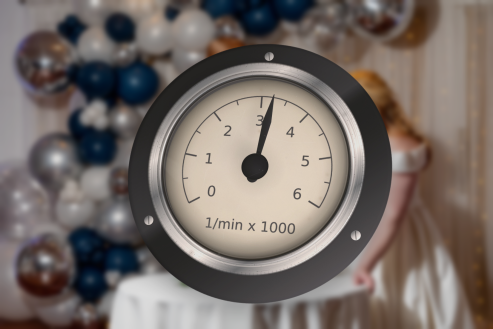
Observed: 3250 rpm
